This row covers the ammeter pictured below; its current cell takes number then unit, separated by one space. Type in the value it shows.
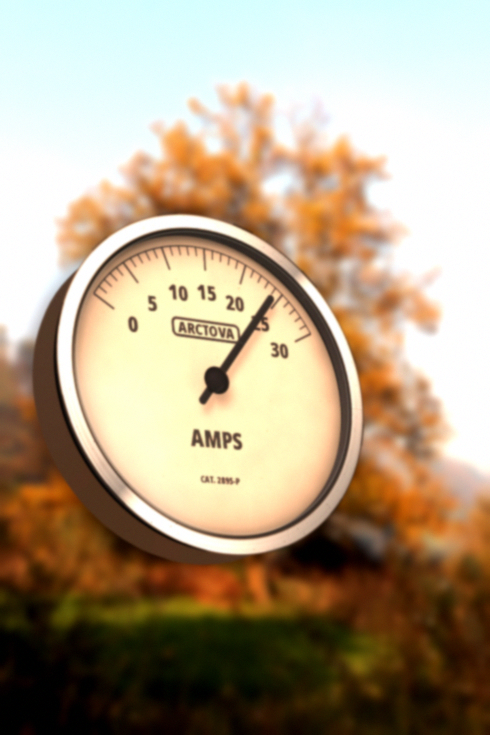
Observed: 24 A
